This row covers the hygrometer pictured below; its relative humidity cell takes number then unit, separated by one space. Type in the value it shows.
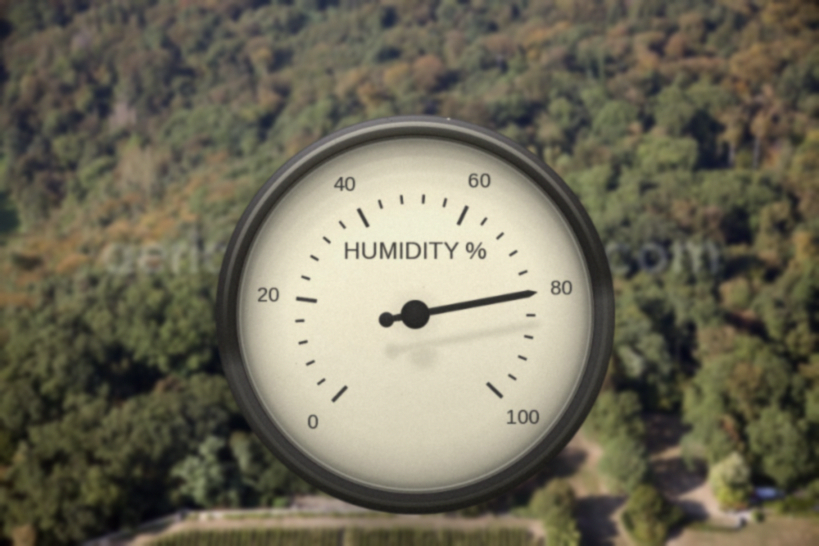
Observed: 80 %
